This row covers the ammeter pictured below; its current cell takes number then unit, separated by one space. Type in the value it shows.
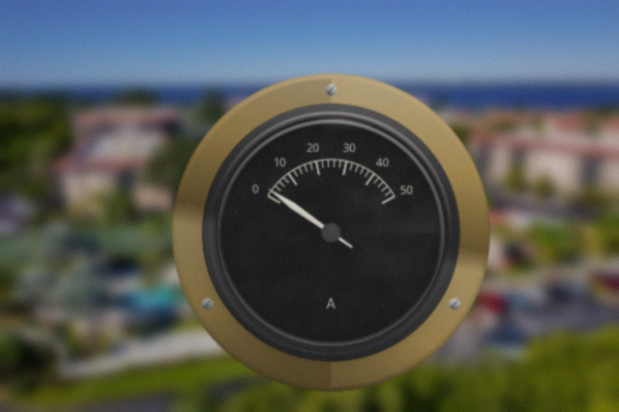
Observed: 2 A
